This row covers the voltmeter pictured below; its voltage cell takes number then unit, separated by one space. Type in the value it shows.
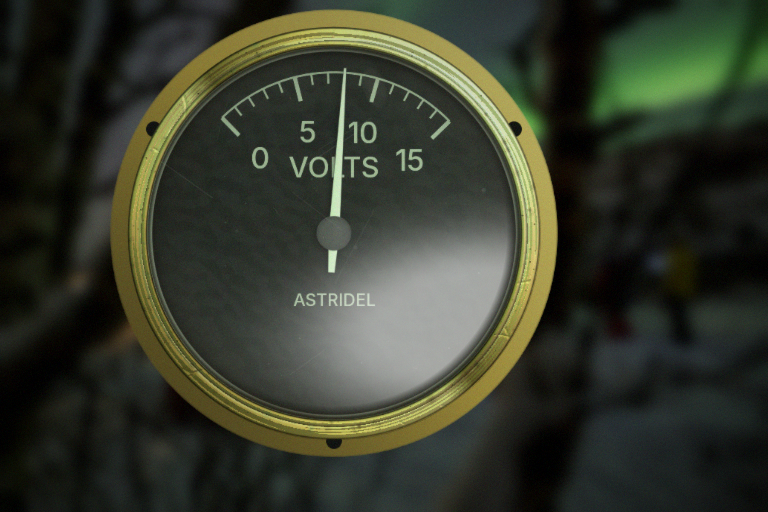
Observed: 8 V
